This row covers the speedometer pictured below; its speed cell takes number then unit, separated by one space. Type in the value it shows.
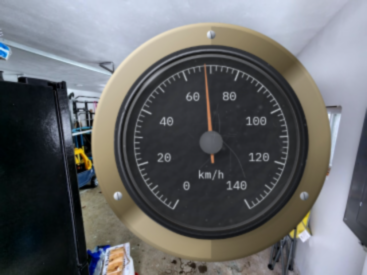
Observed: 68 km/h
